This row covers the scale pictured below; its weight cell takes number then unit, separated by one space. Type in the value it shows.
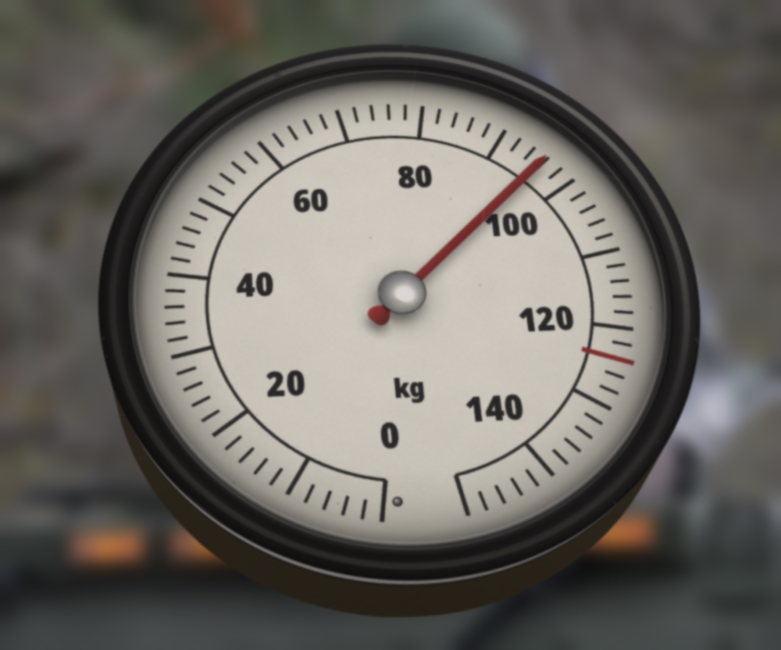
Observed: 96 kg
